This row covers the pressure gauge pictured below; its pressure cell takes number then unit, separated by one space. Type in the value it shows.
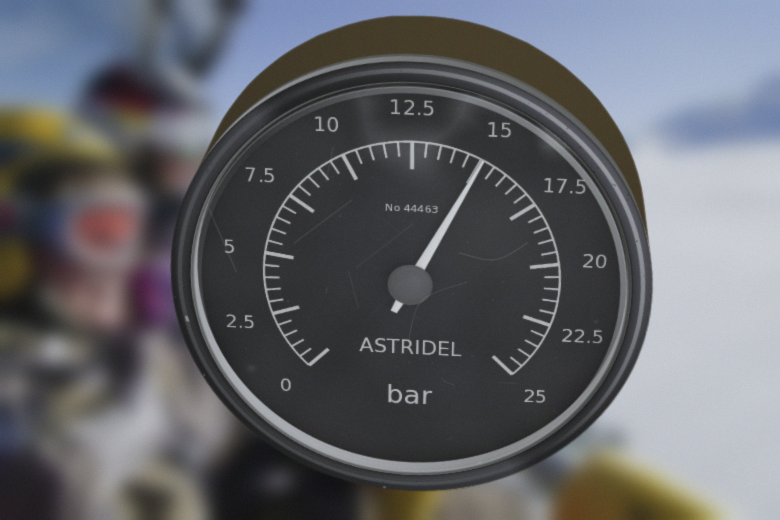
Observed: 15 bar
